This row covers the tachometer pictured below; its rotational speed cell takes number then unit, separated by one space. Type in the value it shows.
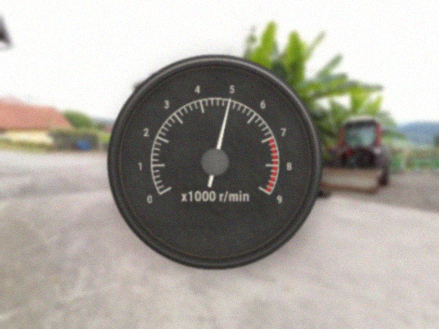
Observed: 5000 rpm
